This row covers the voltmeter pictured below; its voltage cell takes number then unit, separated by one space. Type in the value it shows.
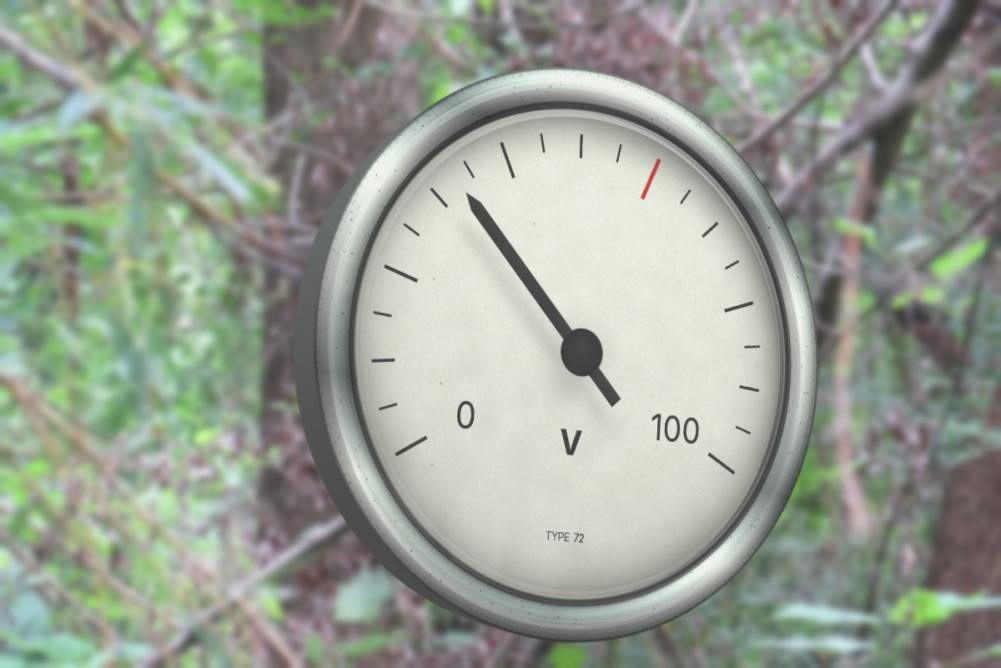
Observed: 32.5 V
